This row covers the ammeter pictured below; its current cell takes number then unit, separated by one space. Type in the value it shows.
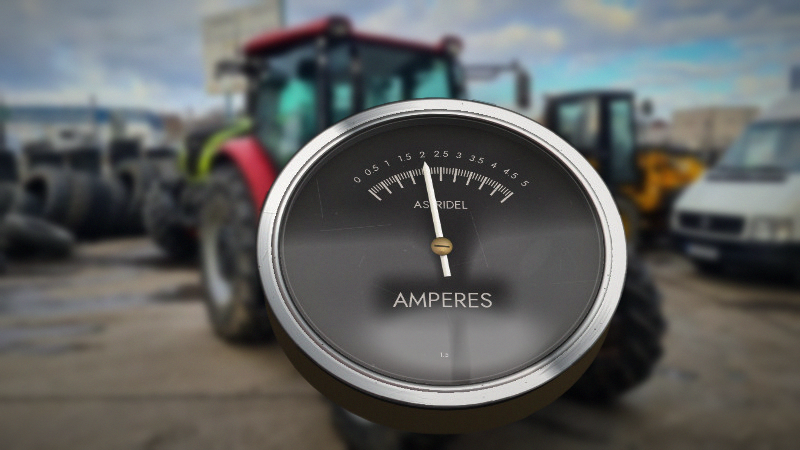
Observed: 2 A
